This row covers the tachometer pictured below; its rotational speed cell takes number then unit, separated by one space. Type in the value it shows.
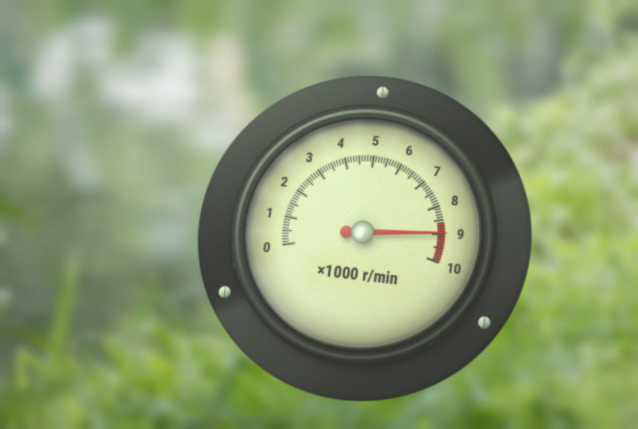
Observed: 9000 rpm
